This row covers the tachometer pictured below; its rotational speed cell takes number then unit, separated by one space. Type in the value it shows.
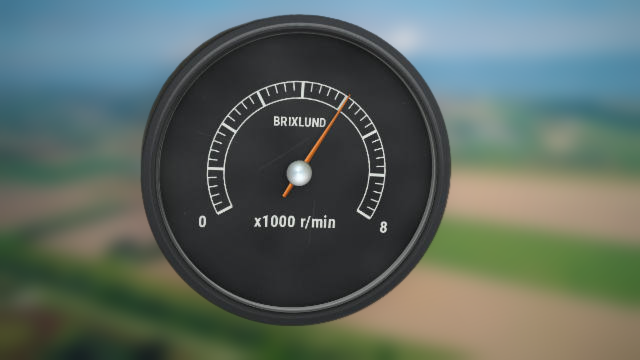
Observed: 5000 rpm
